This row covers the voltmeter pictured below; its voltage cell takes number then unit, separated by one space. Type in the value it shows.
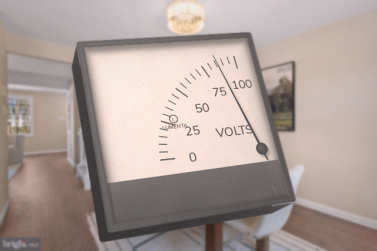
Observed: 85 V
